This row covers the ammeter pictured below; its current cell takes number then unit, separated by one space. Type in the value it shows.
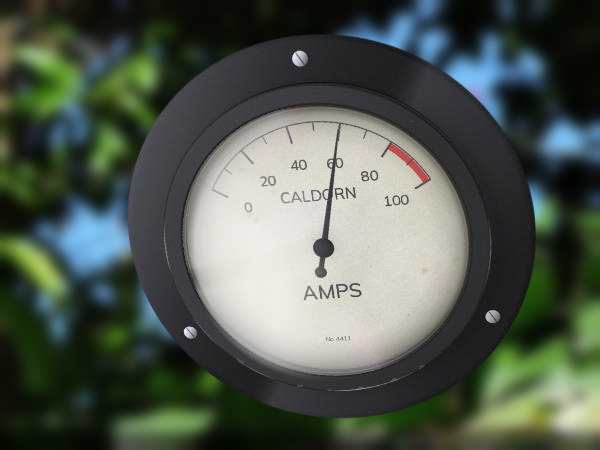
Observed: 60 A
